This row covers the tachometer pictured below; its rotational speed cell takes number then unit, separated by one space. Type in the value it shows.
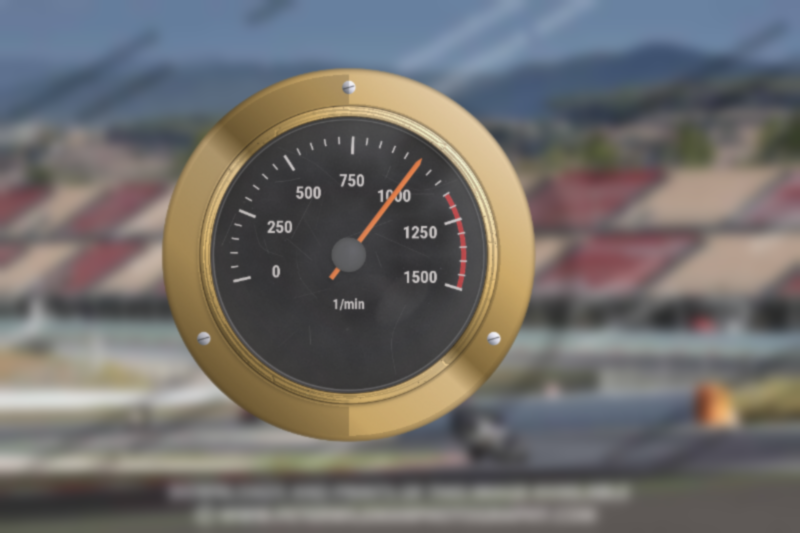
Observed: 1000 rpm
